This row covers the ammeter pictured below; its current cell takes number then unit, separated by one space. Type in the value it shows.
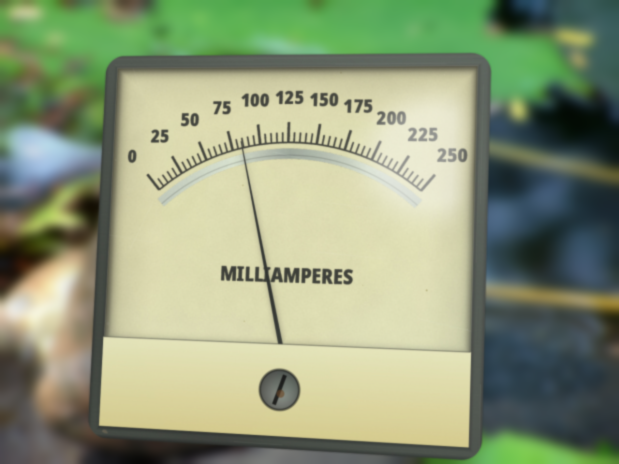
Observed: 85 mA
